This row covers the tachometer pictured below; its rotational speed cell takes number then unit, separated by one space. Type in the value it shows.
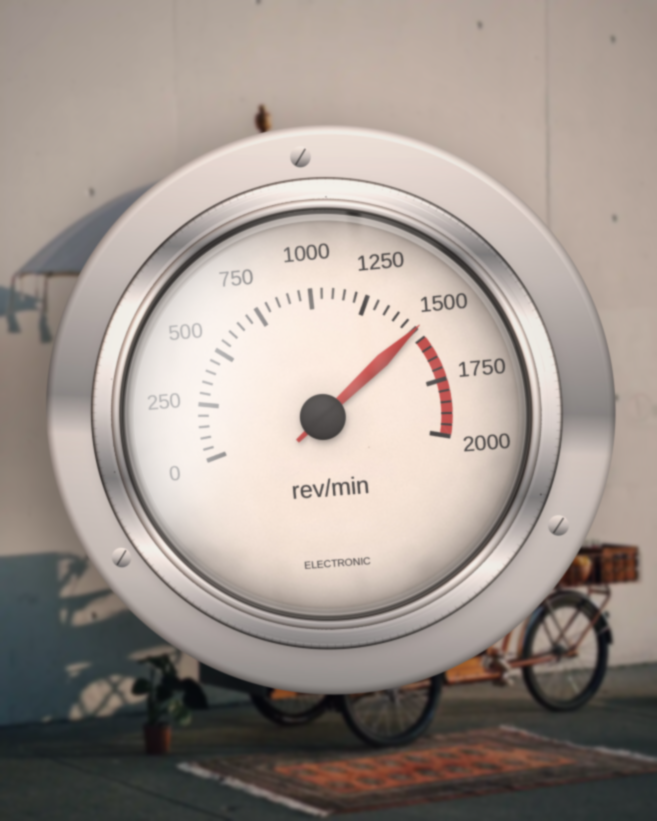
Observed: 1500 rpm
